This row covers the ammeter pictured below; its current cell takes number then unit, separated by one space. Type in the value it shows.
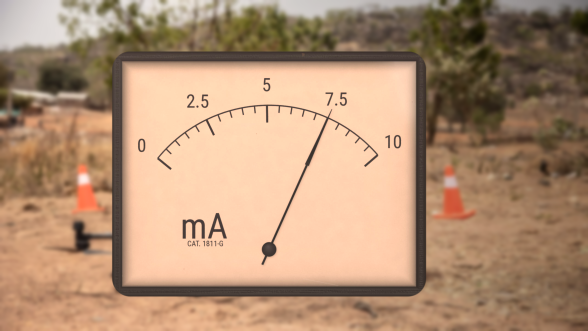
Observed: 7.5 mA
